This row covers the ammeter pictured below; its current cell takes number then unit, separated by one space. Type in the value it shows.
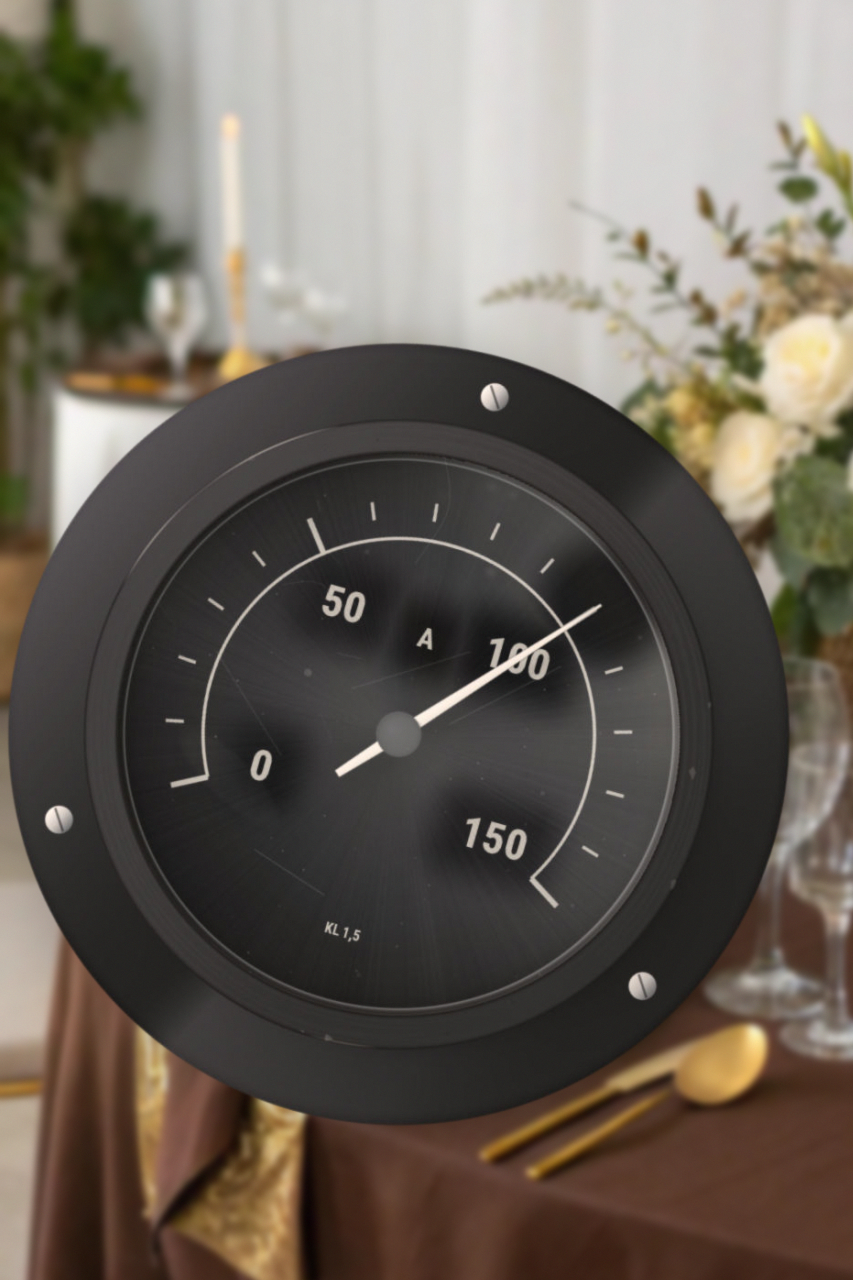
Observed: 100 A
